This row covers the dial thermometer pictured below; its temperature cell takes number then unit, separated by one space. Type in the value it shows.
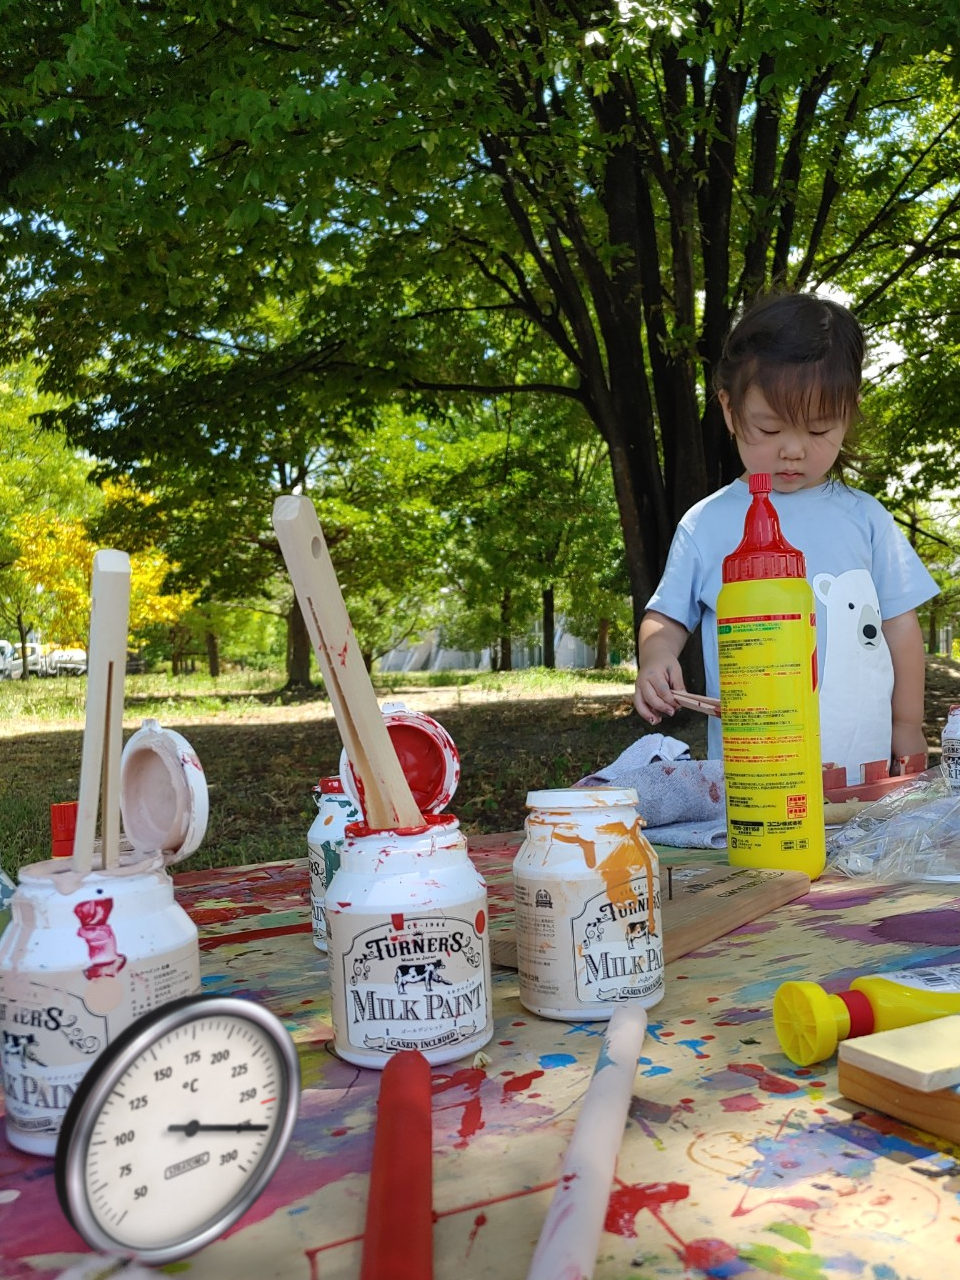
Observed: 275 °C
